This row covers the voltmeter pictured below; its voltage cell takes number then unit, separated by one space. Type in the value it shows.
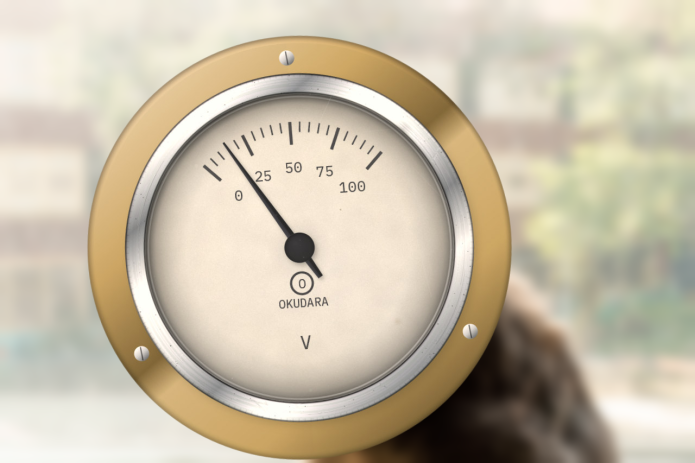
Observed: 15 V
